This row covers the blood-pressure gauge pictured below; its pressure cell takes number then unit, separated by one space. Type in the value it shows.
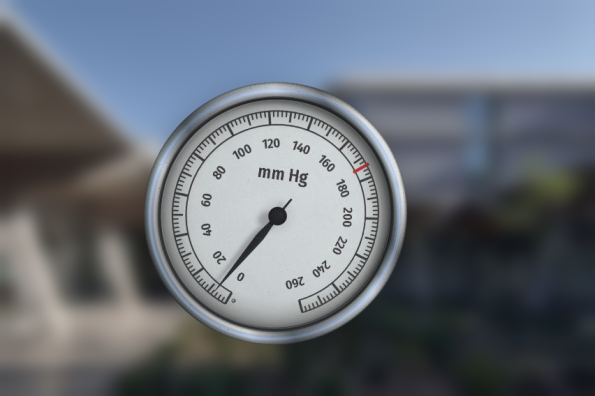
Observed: 8 mmHg
